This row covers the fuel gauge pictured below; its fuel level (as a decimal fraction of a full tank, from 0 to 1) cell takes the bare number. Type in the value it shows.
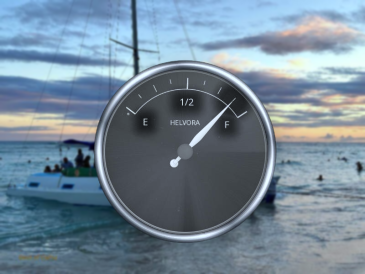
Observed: 0.875
